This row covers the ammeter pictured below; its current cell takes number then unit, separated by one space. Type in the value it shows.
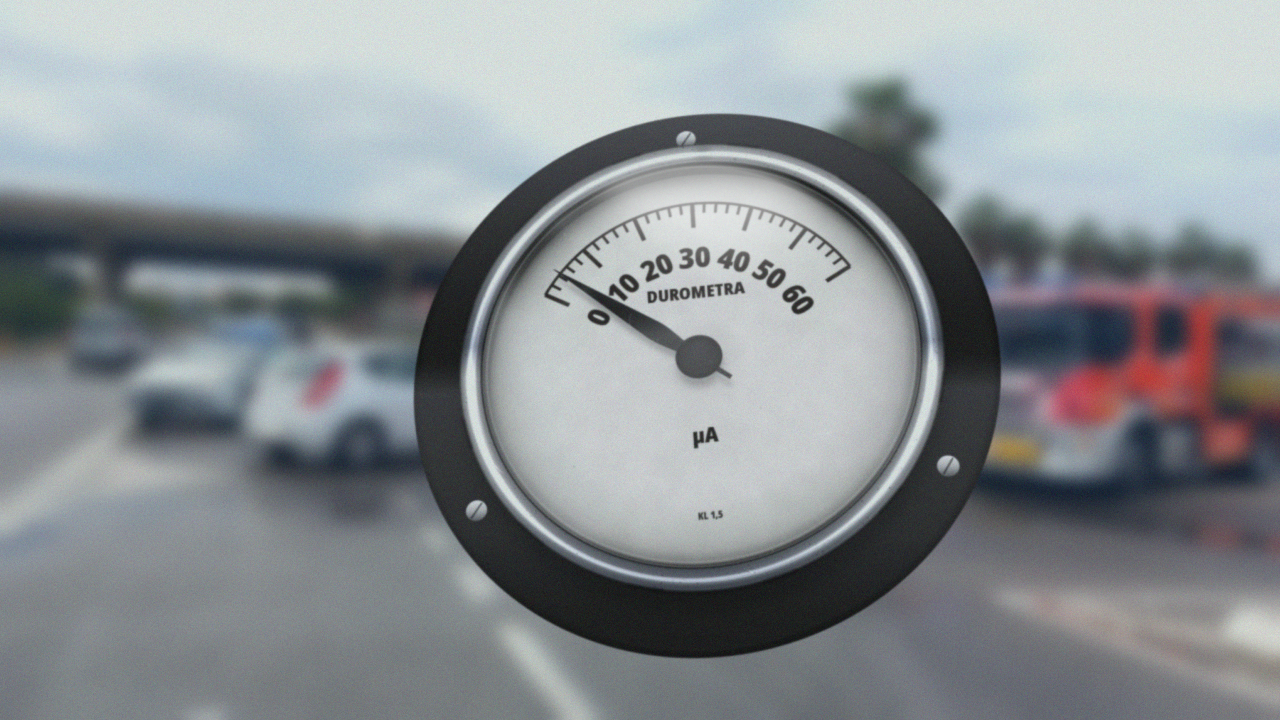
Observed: 4 µA
